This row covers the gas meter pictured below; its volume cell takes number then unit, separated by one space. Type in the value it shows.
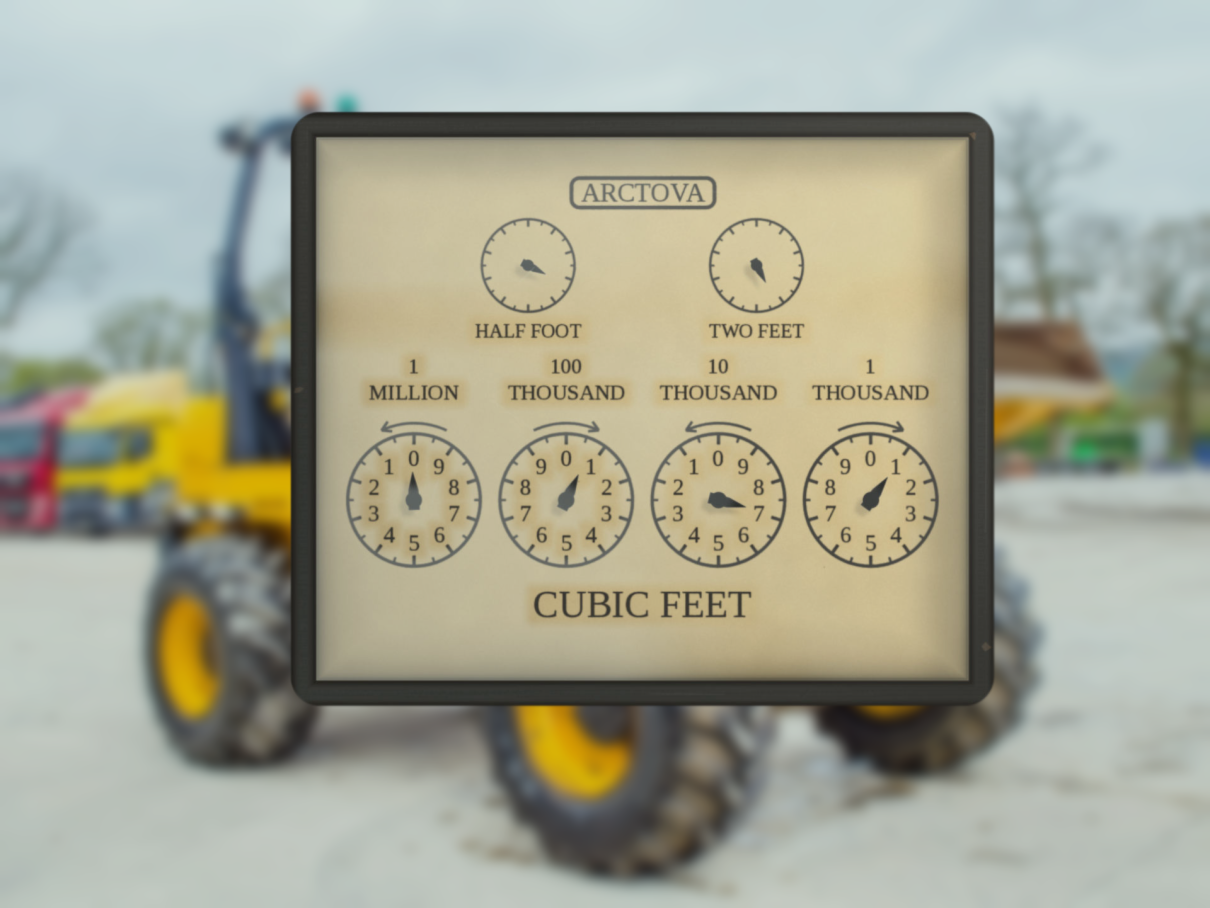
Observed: 7100 ft³
